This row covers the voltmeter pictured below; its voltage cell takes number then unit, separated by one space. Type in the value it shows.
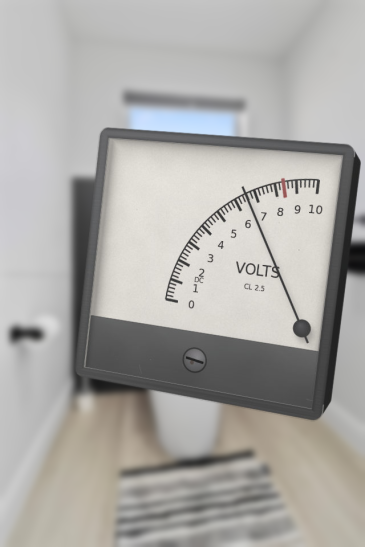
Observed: 6.6 V
